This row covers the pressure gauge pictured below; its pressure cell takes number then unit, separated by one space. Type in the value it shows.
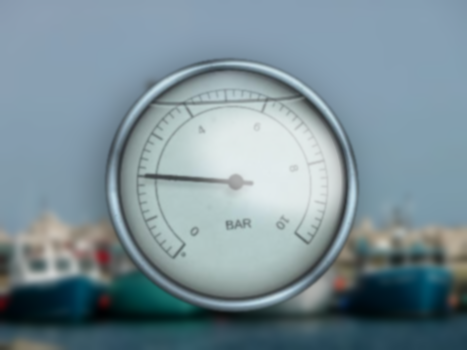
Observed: 2 bar
